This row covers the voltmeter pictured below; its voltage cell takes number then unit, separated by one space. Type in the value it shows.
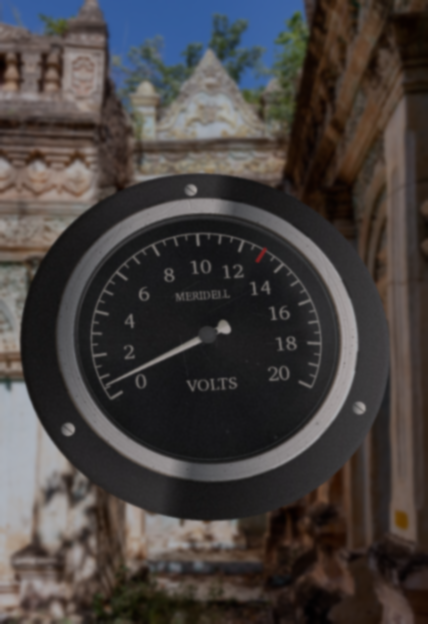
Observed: 0.5 V
